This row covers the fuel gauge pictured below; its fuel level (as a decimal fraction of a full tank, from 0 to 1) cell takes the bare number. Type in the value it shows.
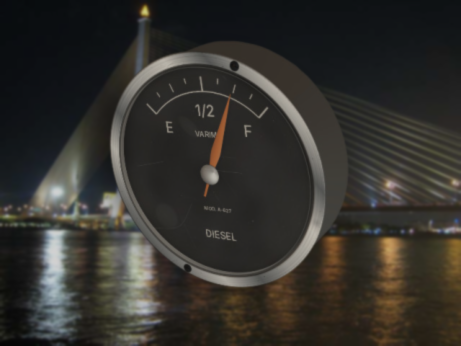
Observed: 0.75
